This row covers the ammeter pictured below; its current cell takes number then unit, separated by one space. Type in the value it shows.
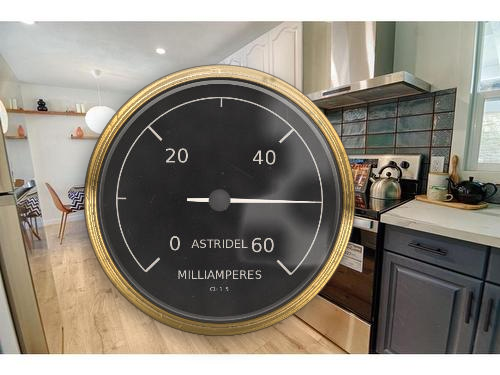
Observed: 50 mA
